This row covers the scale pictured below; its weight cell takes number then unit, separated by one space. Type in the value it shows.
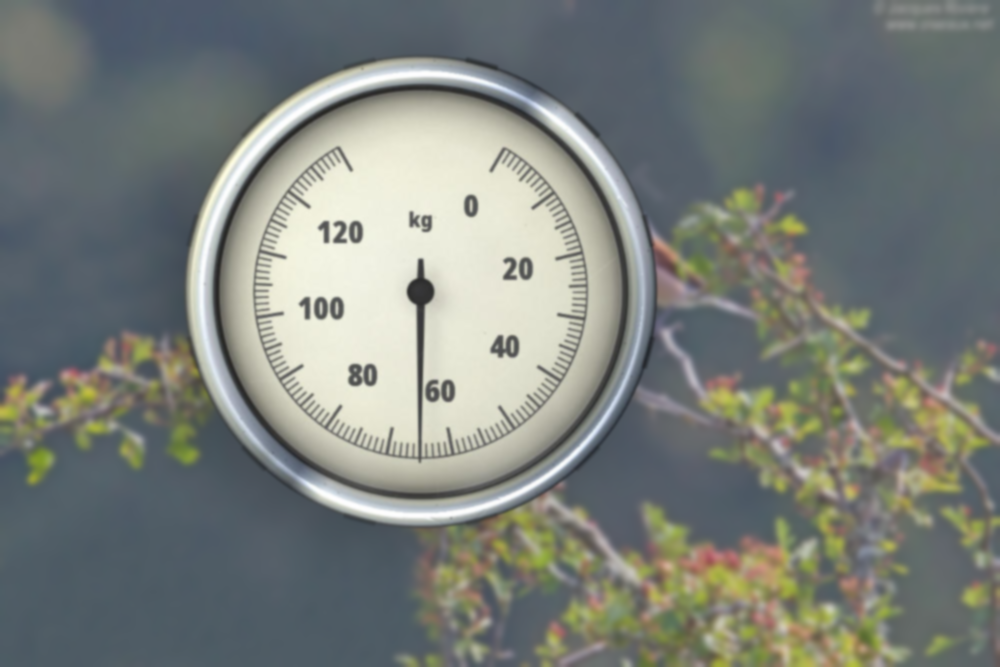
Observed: 65 kg
